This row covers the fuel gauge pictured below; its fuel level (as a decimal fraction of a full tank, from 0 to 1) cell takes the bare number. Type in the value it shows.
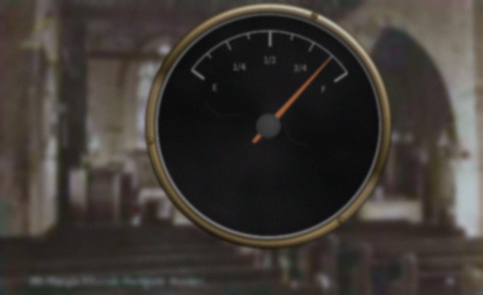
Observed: 0.875
